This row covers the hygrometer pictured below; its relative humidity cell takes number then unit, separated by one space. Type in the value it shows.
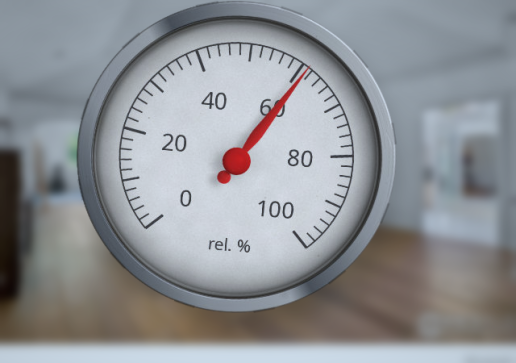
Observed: 61 %
